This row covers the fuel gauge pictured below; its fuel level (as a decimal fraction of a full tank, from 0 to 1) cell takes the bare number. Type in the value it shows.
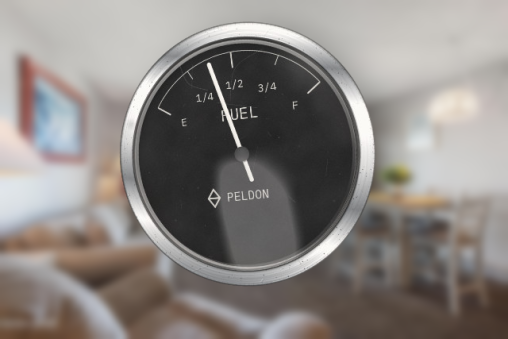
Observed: 0.375
